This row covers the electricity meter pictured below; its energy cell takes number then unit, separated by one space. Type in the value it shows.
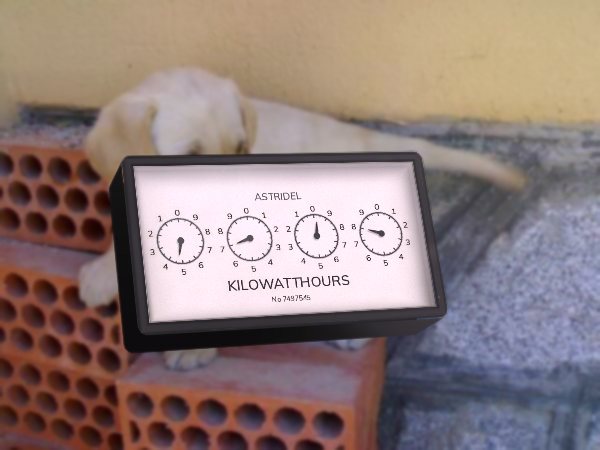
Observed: 4698 kWh
